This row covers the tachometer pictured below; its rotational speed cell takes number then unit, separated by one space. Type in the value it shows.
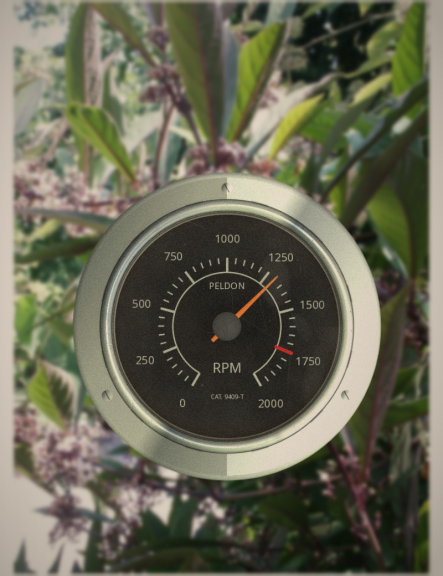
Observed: 1300 rpm
